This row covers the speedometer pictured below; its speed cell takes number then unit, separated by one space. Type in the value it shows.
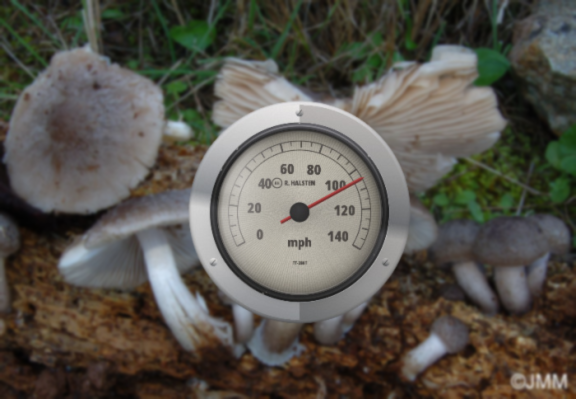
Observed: 105 mph
